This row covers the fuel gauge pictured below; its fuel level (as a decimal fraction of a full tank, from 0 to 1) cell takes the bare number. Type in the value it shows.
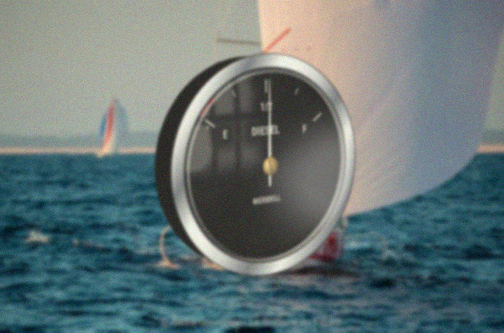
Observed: 0.5
